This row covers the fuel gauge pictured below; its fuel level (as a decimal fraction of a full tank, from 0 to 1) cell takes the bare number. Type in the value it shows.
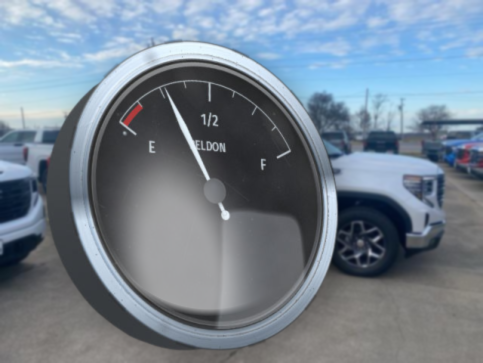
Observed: 0.25
